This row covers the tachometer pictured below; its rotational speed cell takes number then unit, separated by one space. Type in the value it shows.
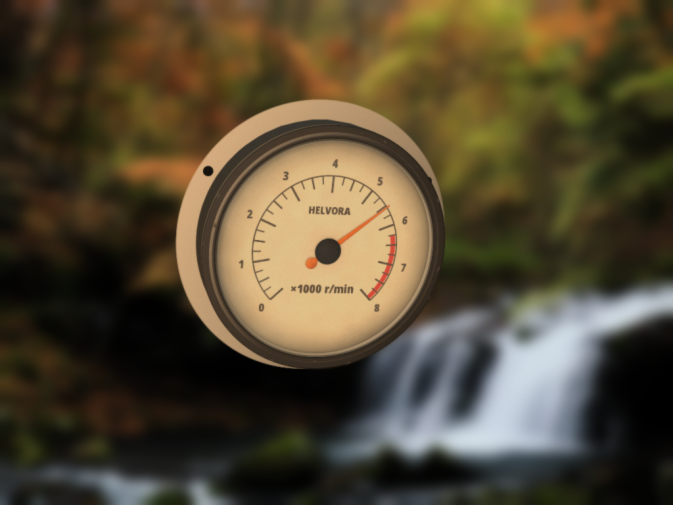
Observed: 5500 rpm
